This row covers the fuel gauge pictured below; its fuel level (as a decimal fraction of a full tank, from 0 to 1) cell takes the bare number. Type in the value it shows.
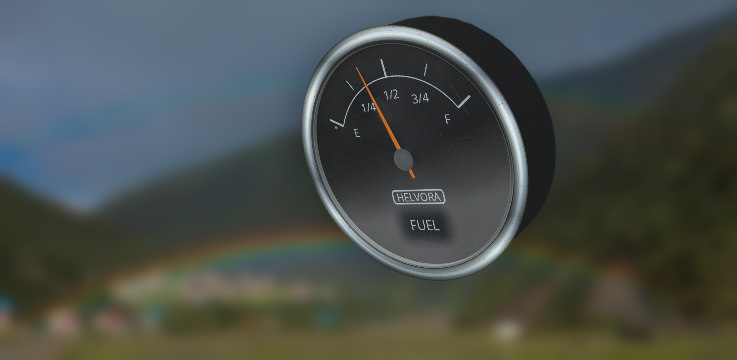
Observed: 0.375
